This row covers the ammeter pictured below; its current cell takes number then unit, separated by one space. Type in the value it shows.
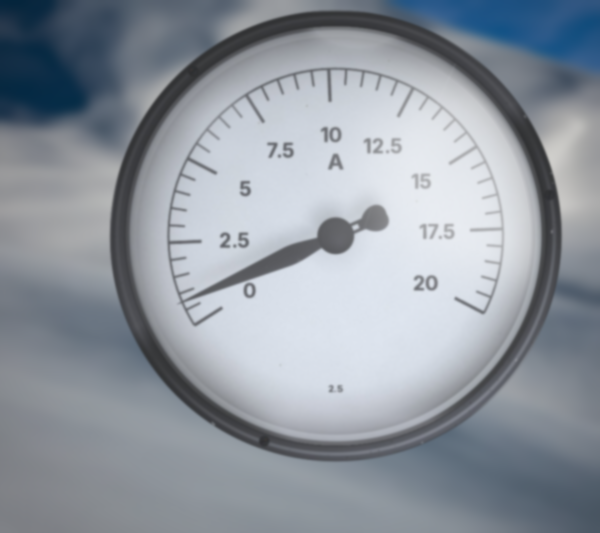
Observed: 0.75 A
